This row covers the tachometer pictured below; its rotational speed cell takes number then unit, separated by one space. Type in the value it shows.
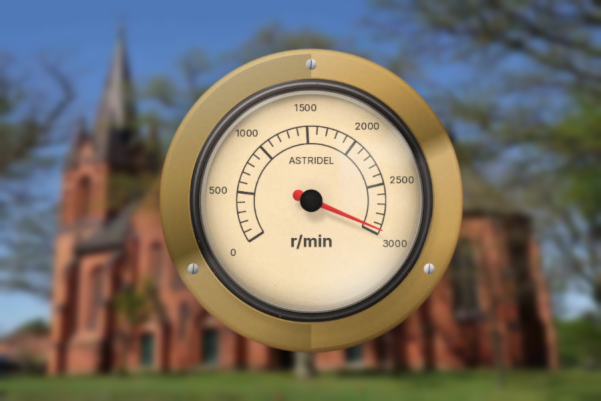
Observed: 2950 rpm
